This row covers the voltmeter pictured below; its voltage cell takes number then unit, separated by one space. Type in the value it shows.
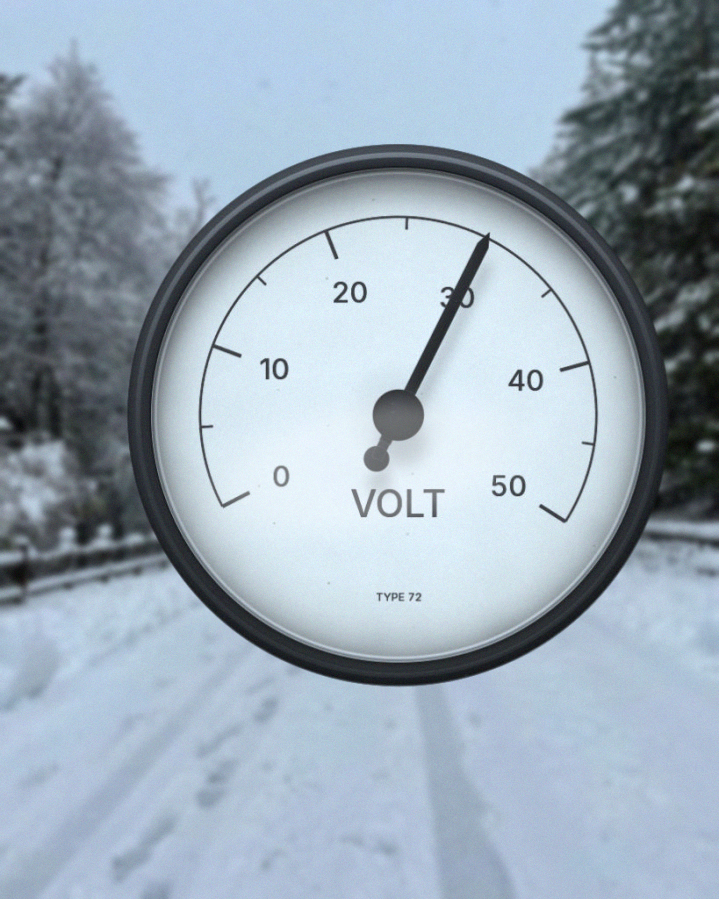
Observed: 30 V
